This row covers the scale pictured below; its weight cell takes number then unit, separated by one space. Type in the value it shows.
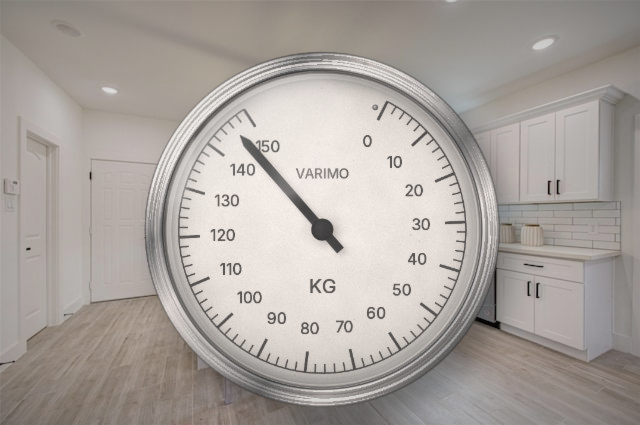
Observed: 146 kg
